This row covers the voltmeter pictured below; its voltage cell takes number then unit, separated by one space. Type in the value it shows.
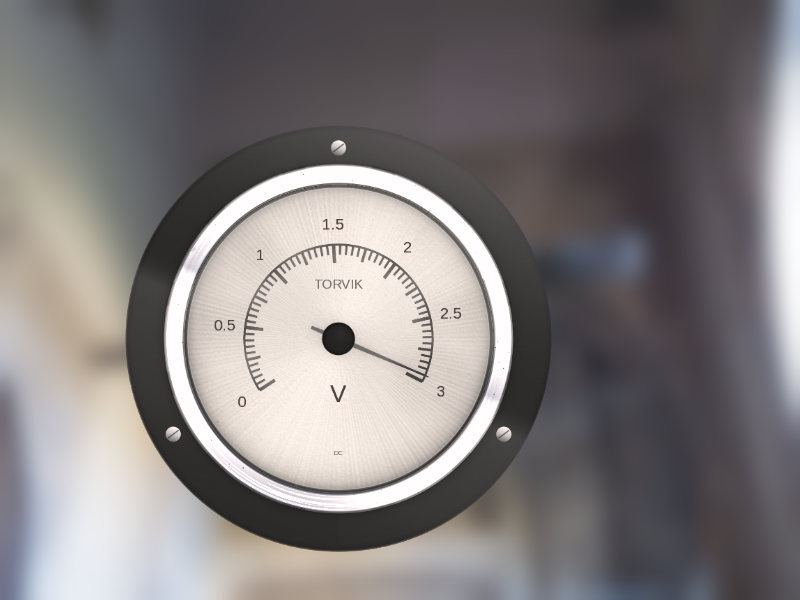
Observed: 2.95 V
